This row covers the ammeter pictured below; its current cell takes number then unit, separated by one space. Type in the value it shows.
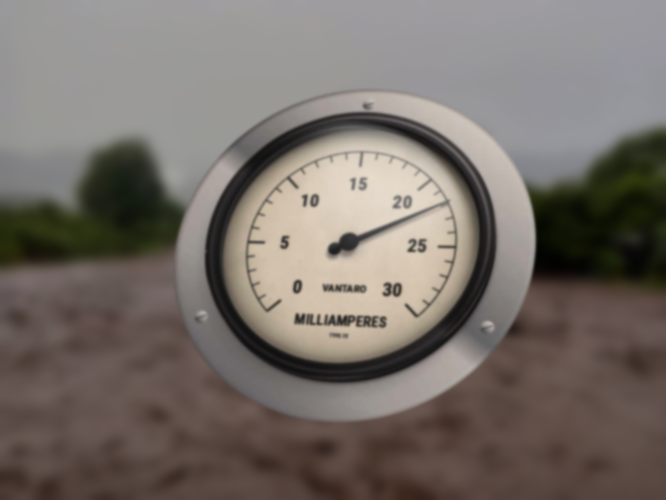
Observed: 22 mA
